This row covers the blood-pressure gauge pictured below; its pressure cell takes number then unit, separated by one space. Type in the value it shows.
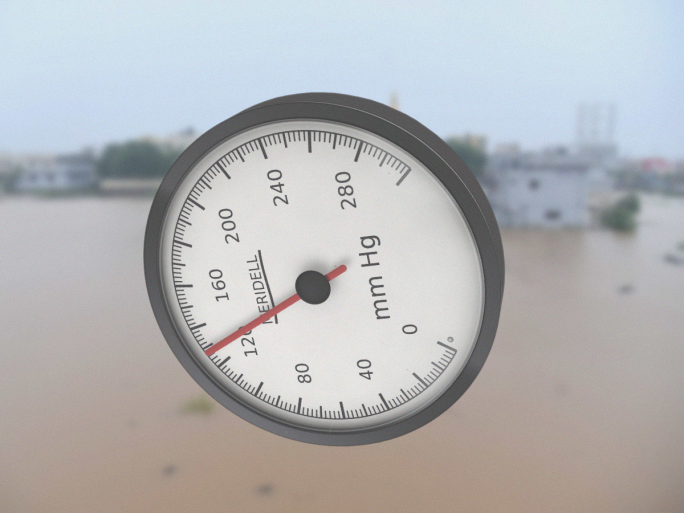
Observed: 128 mmHg
